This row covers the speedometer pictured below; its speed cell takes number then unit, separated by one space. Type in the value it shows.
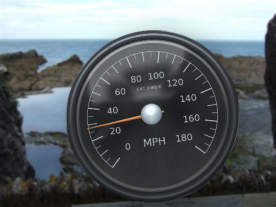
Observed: 27.5 mph
